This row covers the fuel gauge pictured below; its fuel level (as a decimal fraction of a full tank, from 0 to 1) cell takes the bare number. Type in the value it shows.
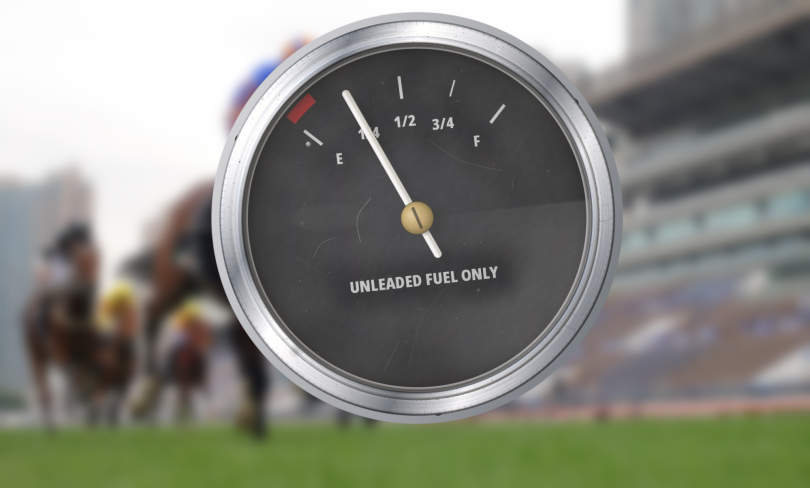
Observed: 0.25
